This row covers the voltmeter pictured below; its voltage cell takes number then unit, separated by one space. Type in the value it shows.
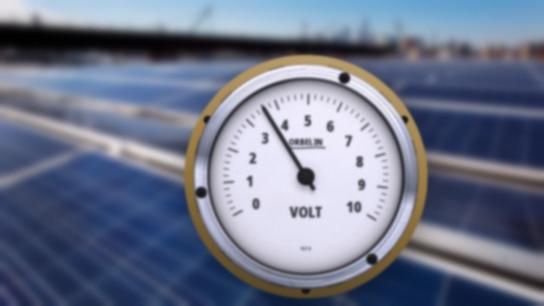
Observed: 3.6 V
